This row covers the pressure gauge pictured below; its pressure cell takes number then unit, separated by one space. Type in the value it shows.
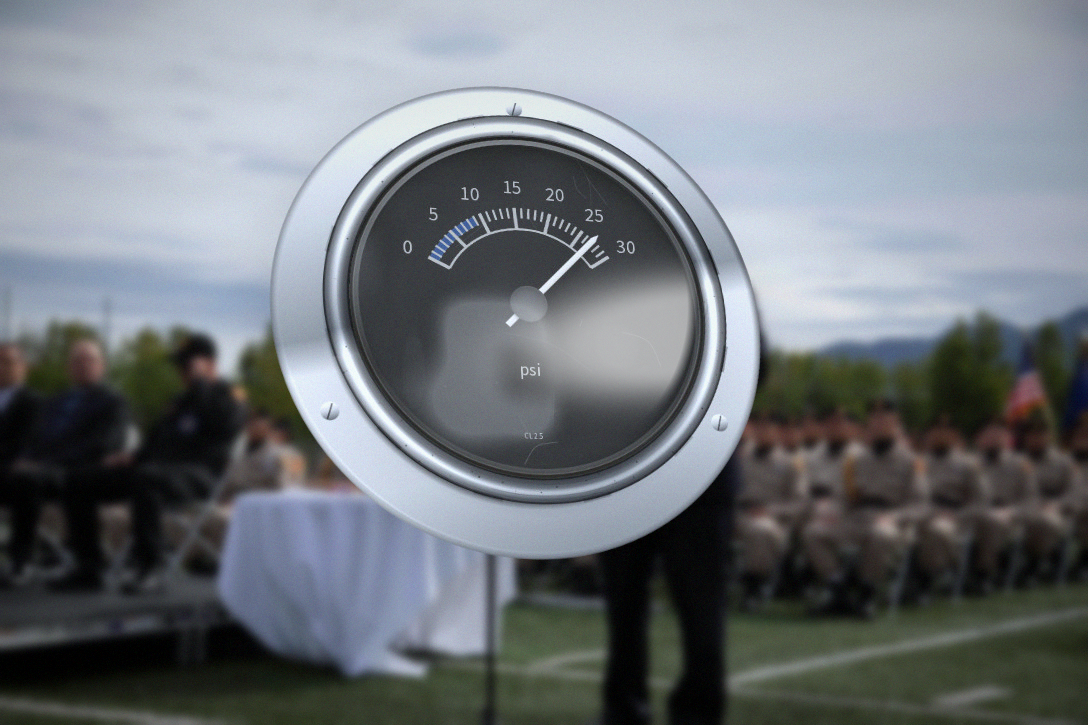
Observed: 27 psi
